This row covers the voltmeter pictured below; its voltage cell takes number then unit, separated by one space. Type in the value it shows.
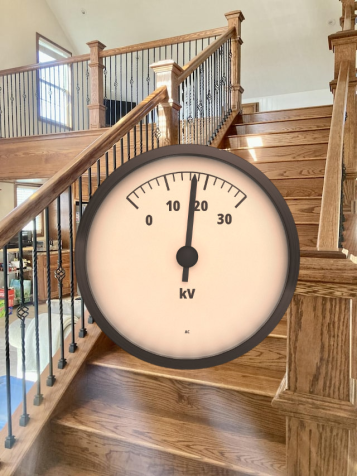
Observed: 17 kV
